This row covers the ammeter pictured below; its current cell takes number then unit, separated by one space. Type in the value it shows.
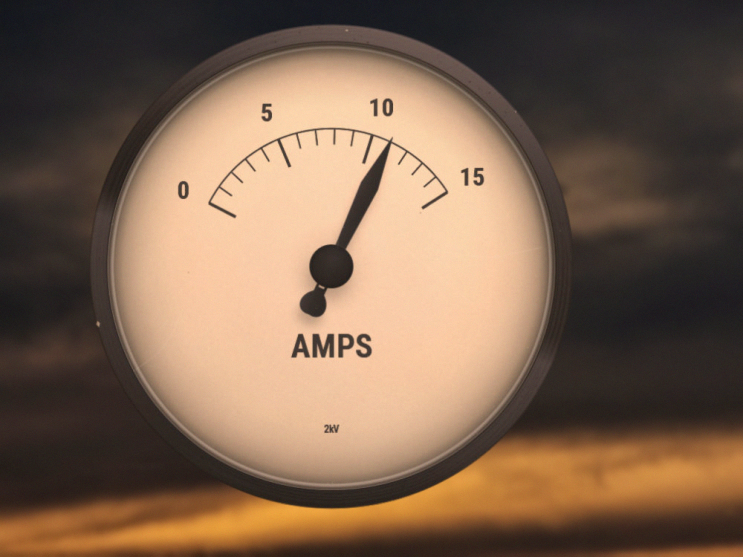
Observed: 11 A
